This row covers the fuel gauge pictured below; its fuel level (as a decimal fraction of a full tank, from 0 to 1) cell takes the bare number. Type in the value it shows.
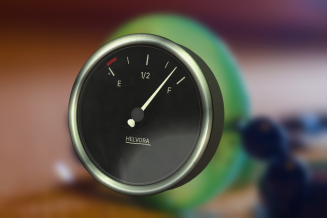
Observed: 0.875
